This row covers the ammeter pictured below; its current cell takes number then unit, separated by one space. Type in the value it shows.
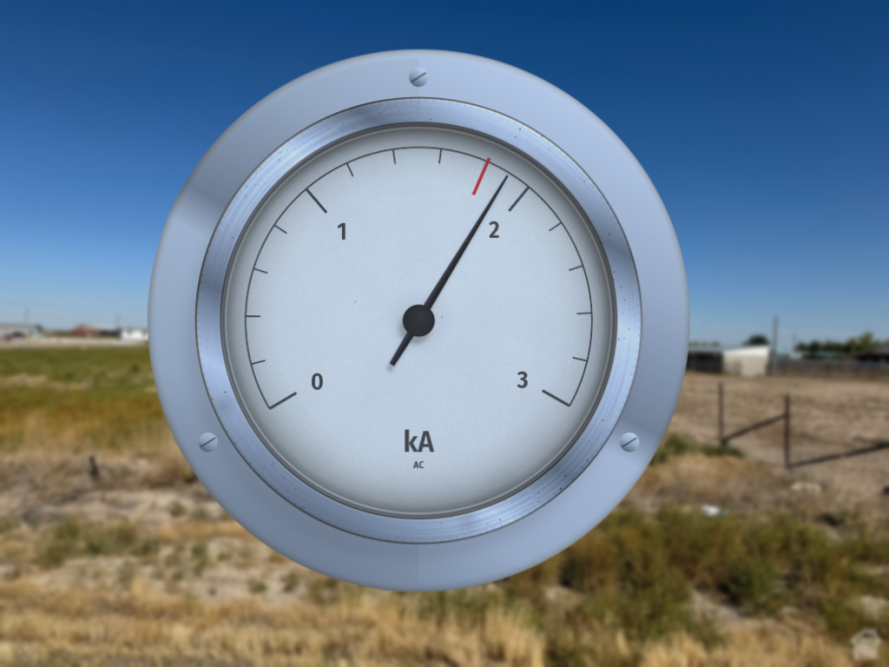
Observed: 1.9 kA
